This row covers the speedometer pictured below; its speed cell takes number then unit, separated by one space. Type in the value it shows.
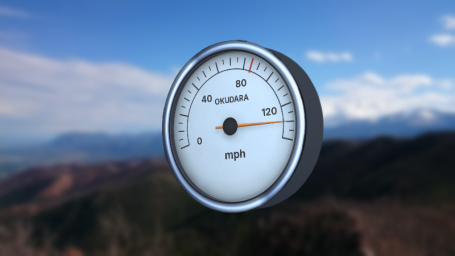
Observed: 130 mph
